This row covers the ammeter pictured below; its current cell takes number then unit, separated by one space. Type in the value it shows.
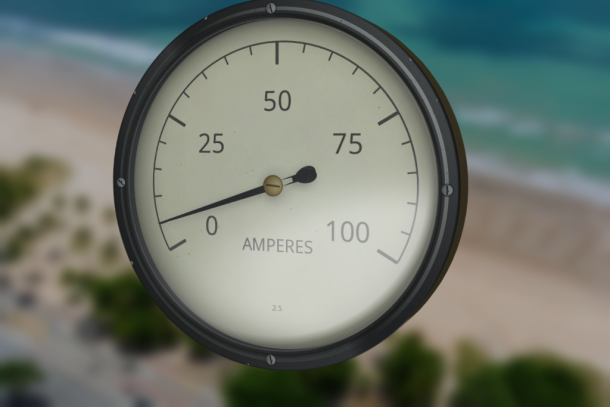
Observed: 5 A
